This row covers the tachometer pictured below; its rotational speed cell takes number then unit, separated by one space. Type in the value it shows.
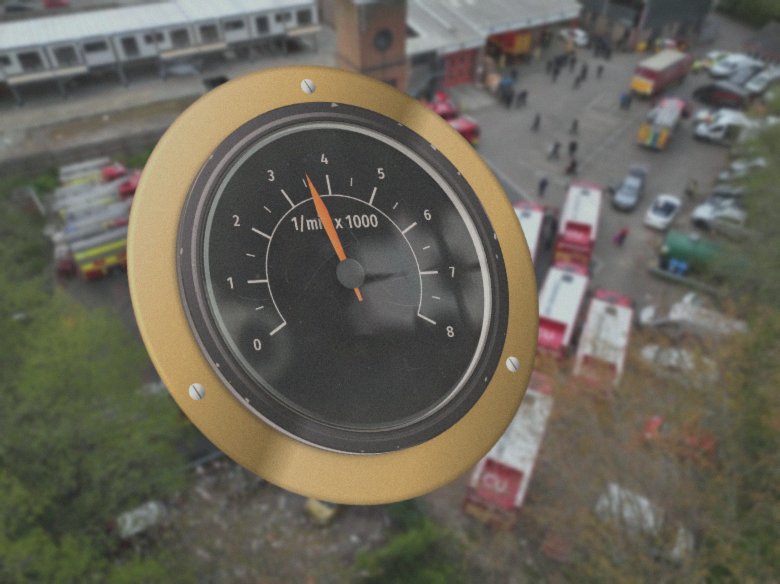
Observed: 3500 rpm
